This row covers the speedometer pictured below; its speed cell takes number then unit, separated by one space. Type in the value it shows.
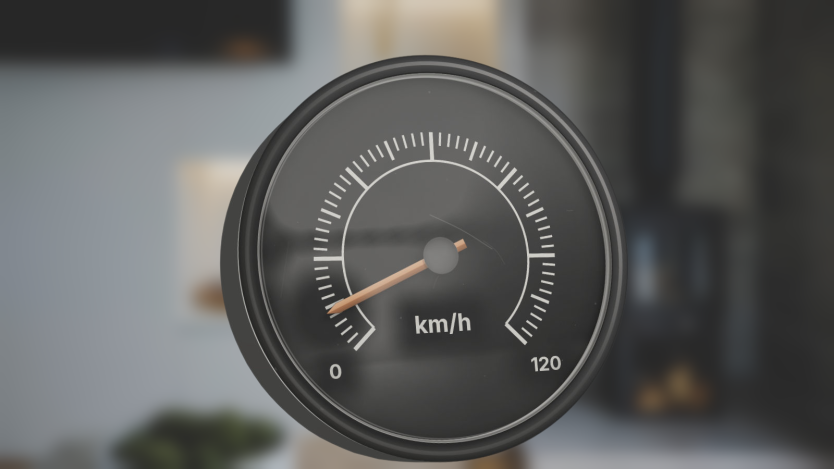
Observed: 9 km/h
